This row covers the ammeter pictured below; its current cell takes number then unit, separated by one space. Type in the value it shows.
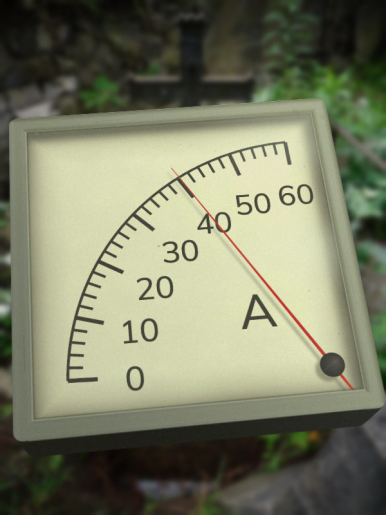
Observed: 40 A
